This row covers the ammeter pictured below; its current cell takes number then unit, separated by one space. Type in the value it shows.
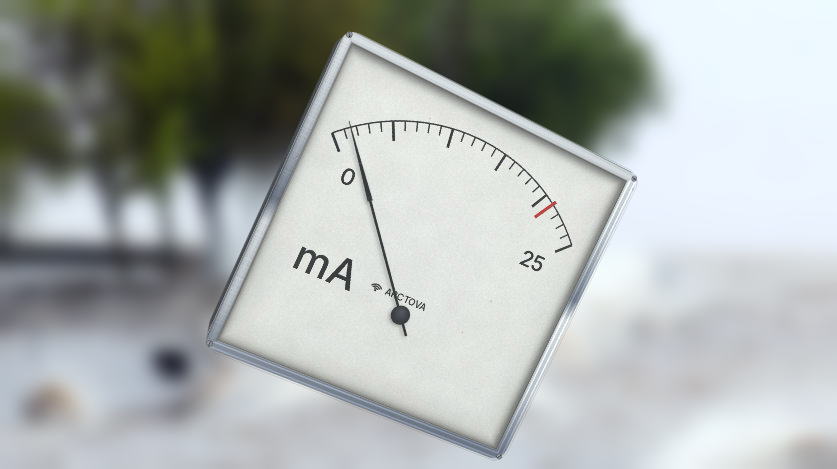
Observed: 1.5 mA
